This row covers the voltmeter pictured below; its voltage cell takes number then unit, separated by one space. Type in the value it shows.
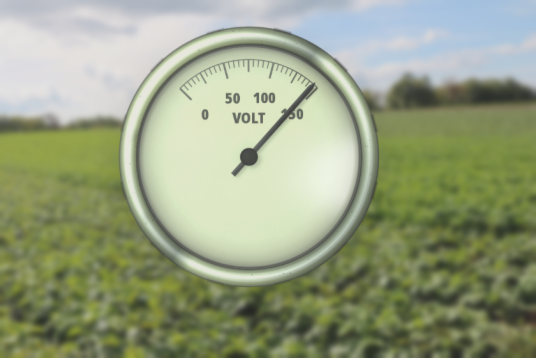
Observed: 145 V
